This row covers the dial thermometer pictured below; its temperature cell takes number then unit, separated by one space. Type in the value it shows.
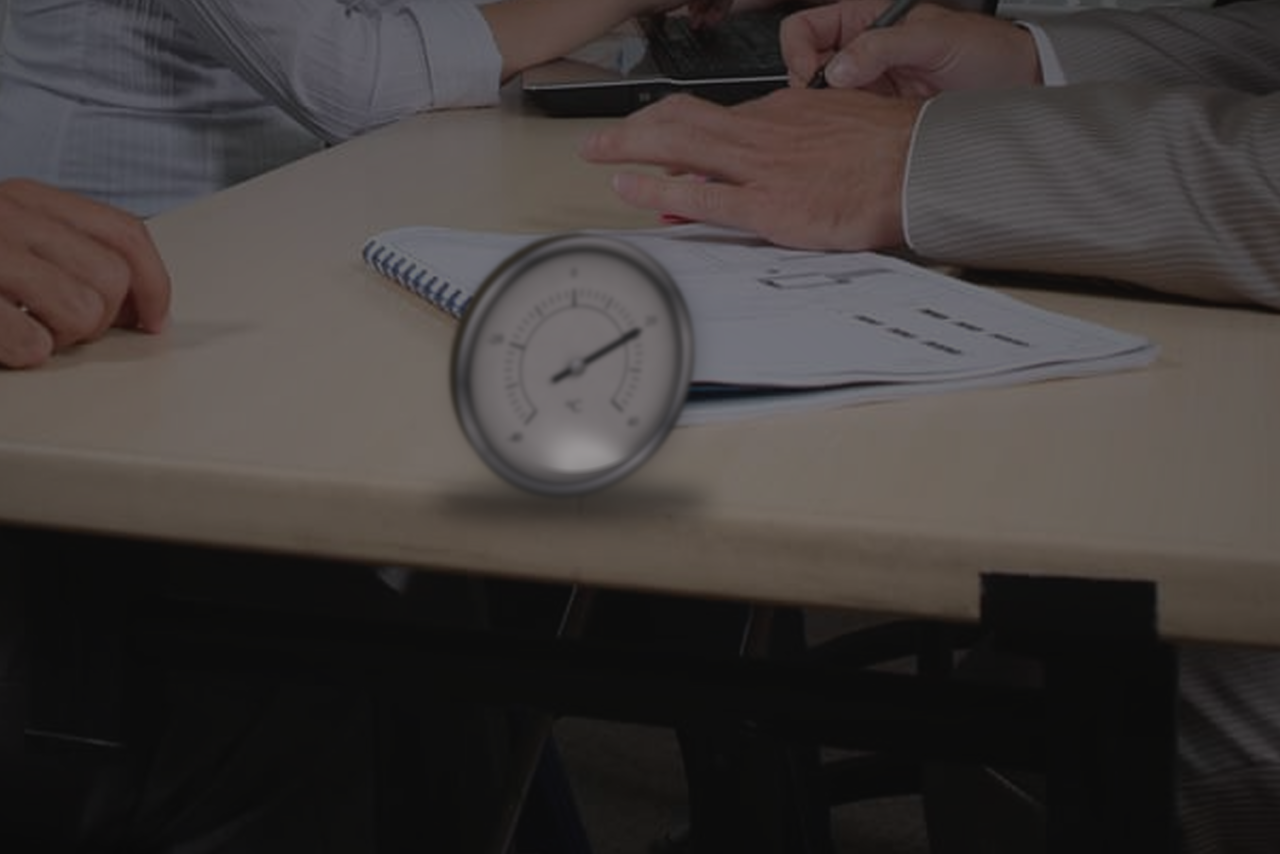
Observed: 20 °C
